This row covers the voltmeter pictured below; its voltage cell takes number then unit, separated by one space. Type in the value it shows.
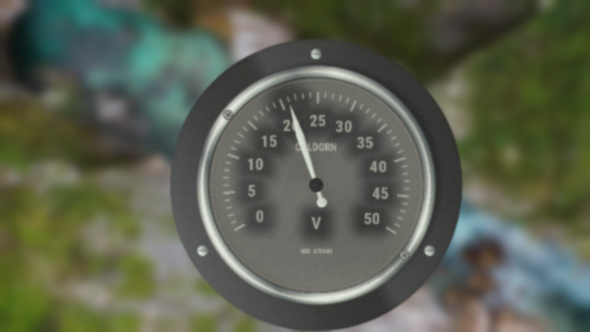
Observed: 21 V
